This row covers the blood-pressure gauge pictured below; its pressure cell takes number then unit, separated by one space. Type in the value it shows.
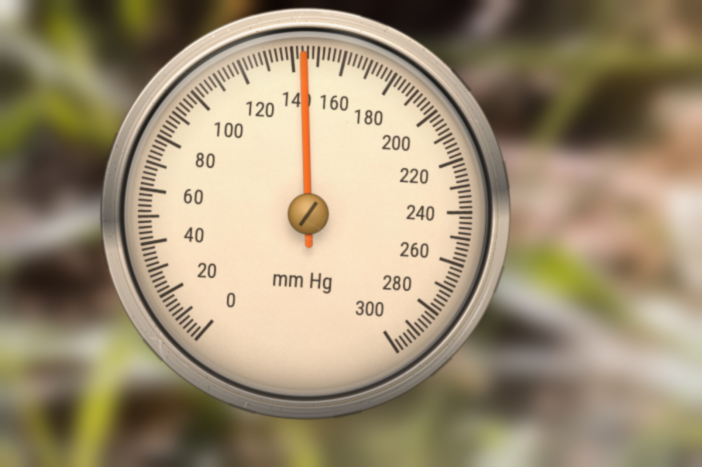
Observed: 144 mmHg
